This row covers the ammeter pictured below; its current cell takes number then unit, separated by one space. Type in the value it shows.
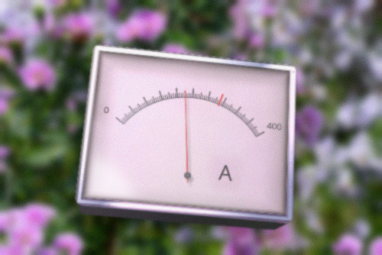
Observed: 180 A
